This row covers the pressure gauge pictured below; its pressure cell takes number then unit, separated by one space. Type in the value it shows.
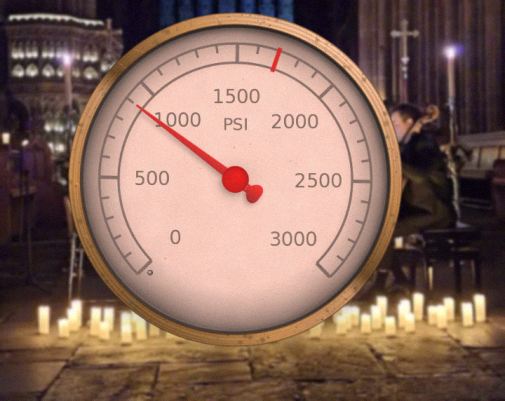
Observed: 900 psi
